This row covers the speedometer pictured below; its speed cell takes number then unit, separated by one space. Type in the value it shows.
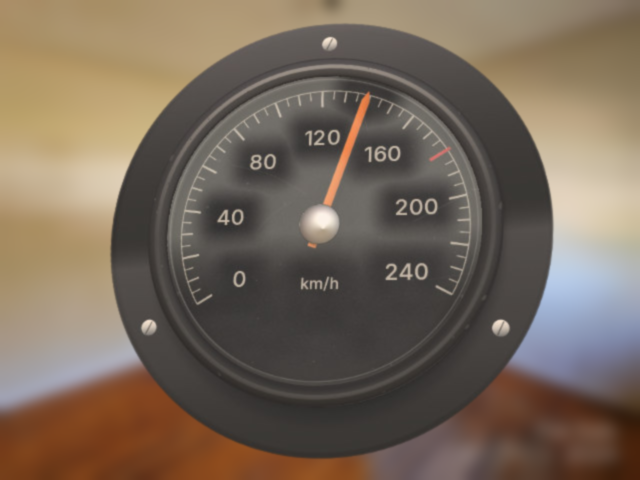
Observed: 140 km/h
